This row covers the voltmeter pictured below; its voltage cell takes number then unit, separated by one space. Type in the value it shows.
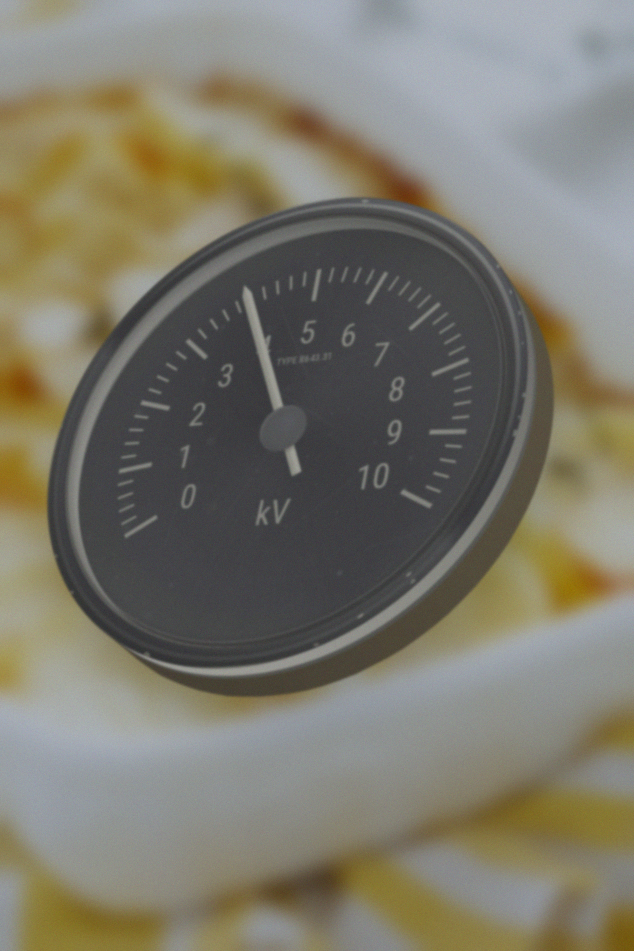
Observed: 4 kV
